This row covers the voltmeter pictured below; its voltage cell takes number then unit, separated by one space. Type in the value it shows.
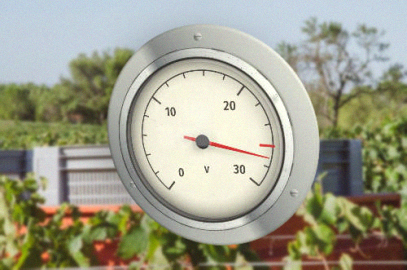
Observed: 27 V
